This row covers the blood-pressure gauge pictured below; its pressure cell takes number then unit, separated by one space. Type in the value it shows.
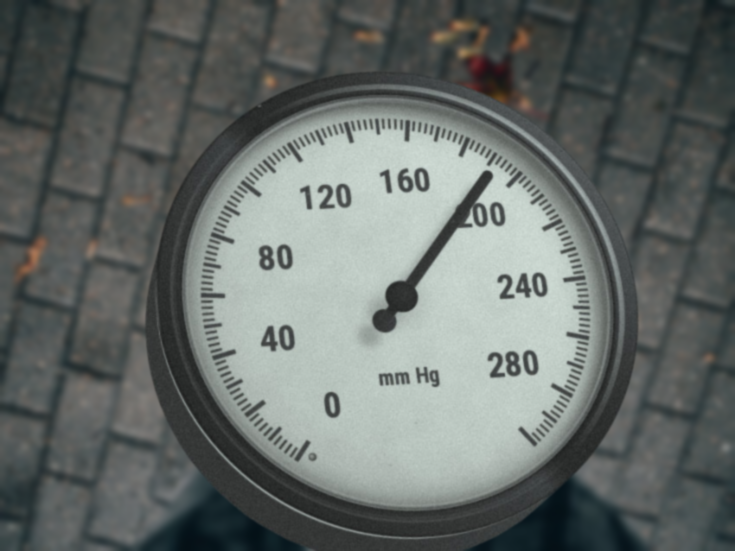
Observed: 192 mmHg
